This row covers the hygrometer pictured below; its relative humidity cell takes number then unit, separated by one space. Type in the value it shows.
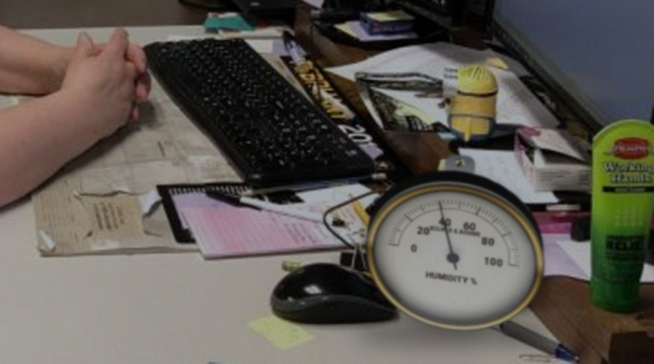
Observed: 40 %
